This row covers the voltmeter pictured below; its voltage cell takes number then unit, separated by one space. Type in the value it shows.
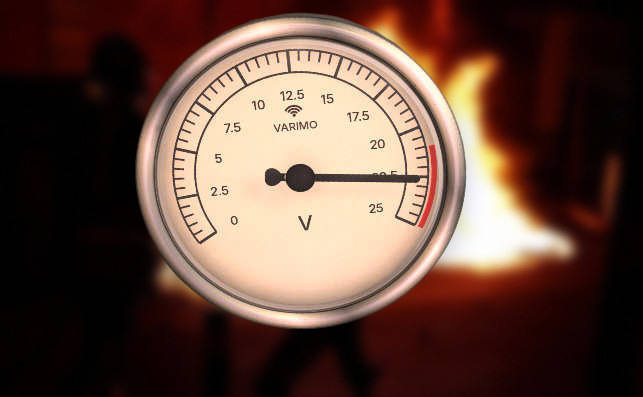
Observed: 22.5 V
